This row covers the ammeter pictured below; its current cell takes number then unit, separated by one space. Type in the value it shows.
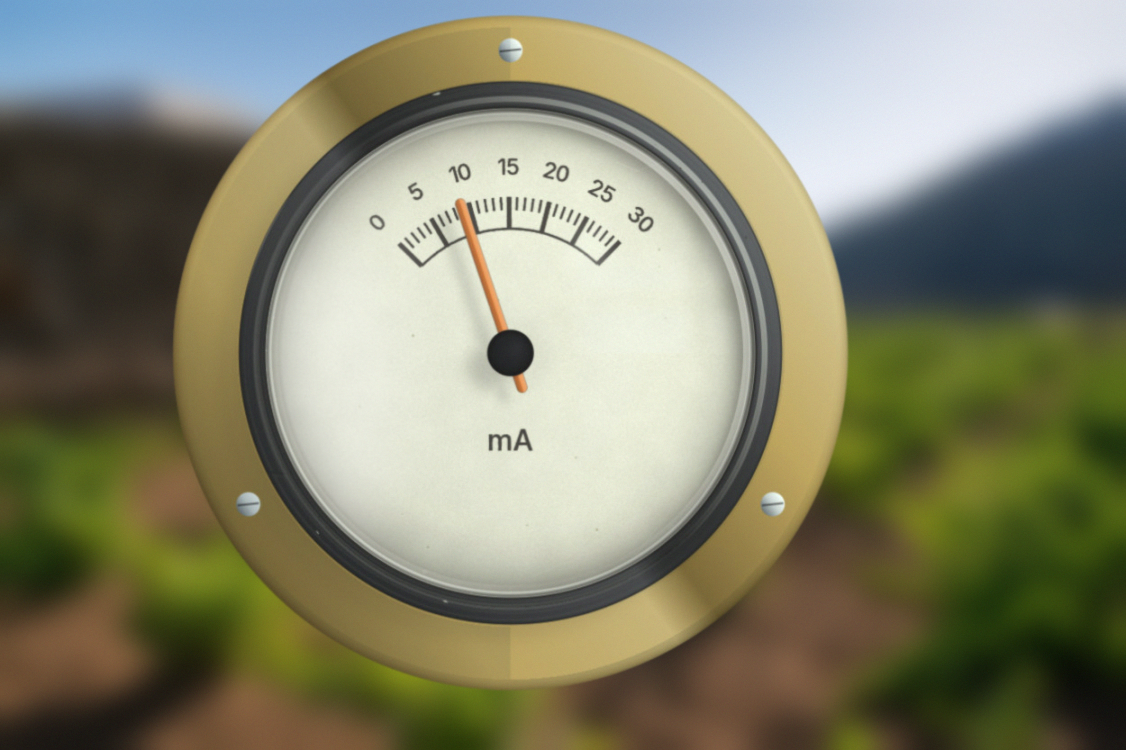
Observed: 9 mA
